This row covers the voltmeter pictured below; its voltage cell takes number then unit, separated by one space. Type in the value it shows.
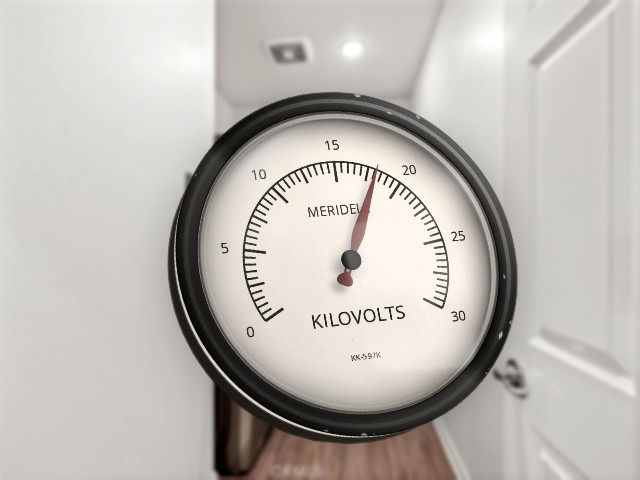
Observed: 18 kV
